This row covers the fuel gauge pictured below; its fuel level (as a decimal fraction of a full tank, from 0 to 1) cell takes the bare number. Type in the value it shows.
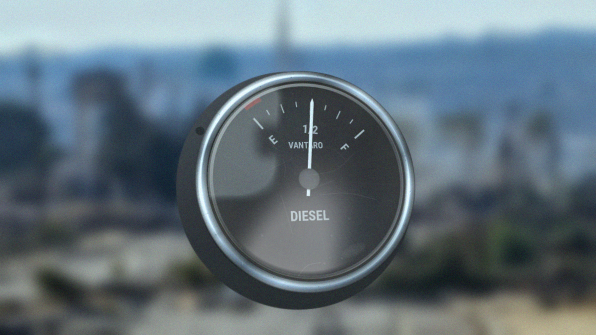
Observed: 0.5
